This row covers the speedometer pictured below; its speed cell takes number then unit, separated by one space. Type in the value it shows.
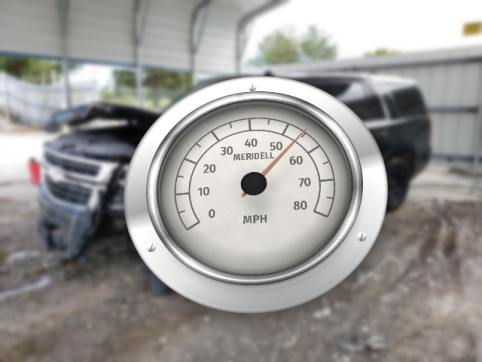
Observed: 55 mph
